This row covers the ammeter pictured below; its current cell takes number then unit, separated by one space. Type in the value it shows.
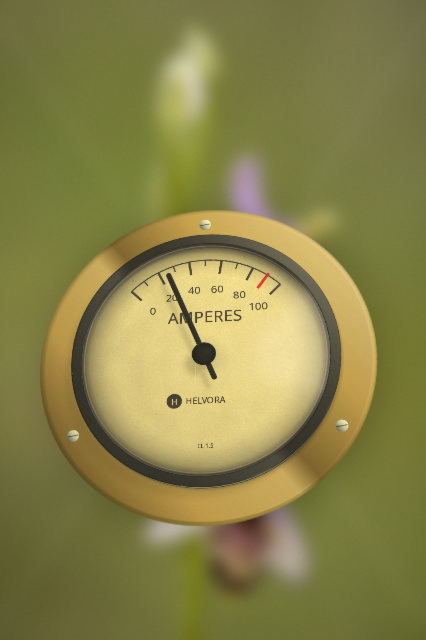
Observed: 25 A
